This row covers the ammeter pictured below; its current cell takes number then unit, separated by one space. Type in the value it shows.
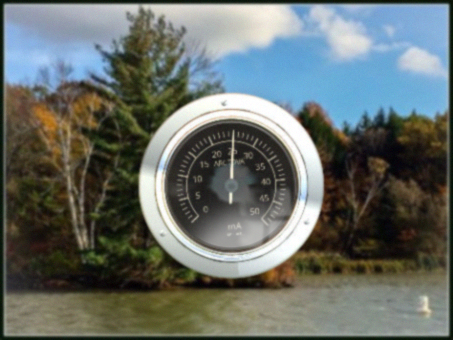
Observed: 25 mA
